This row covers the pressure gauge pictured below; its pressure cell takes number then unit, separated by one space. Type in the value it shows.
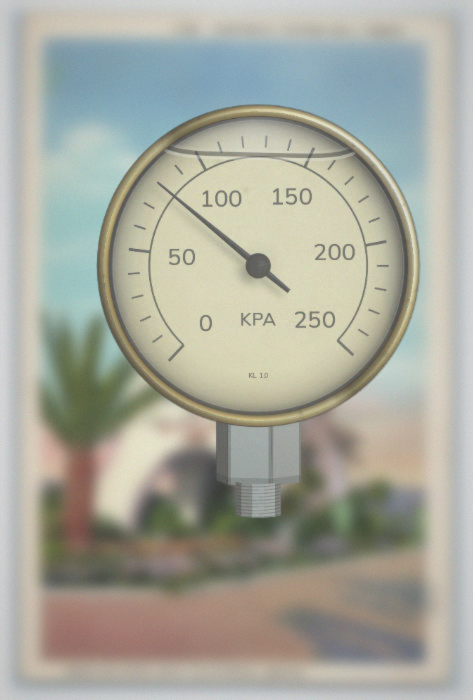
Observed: 80 kPa
